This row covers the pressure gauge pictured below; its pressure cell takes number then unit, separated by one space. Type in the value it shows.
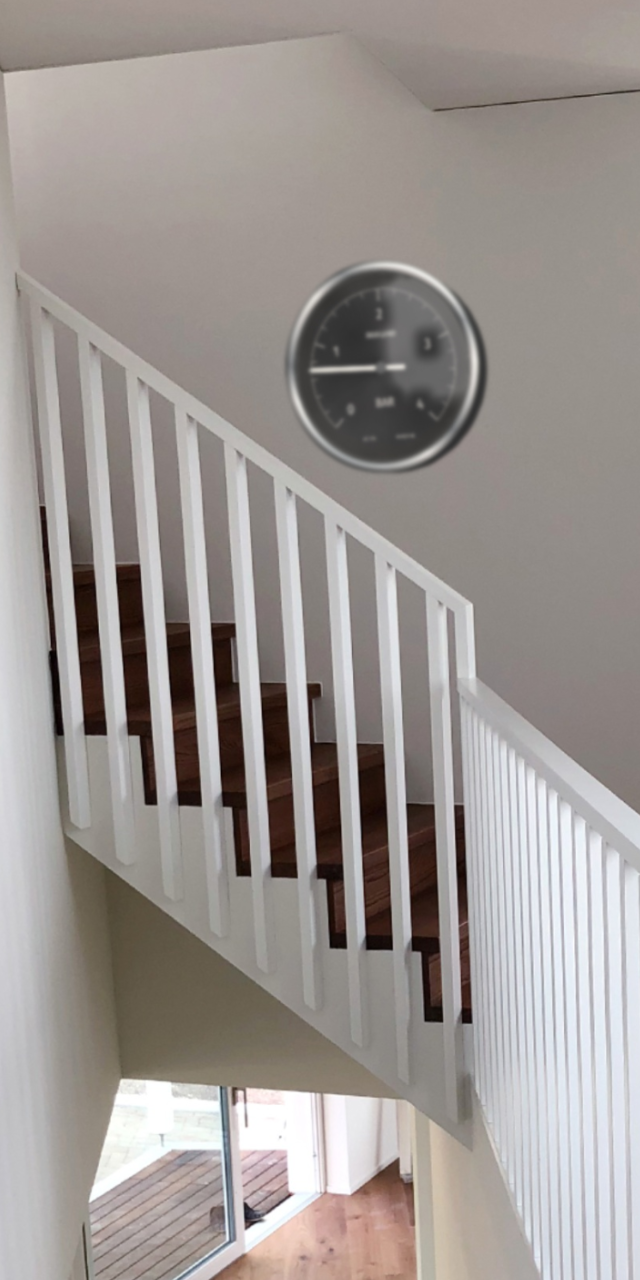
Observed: 0.7 bar
